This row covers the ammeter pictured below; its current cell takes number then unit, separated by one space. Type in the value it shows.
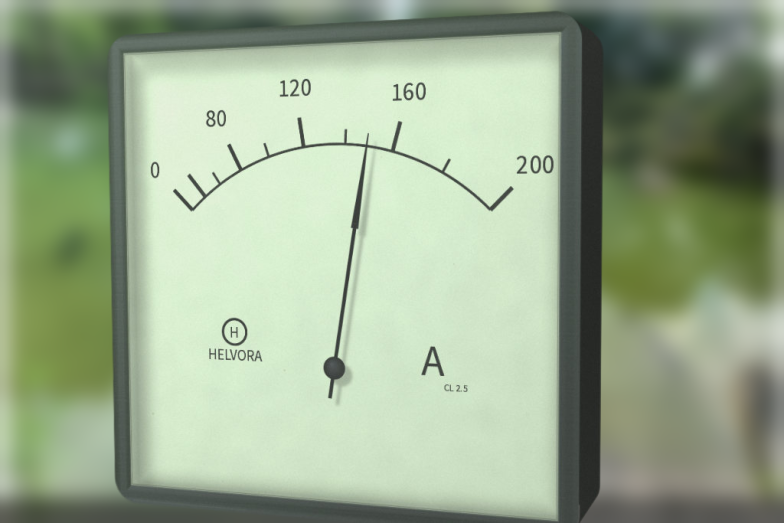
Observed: 150 A
